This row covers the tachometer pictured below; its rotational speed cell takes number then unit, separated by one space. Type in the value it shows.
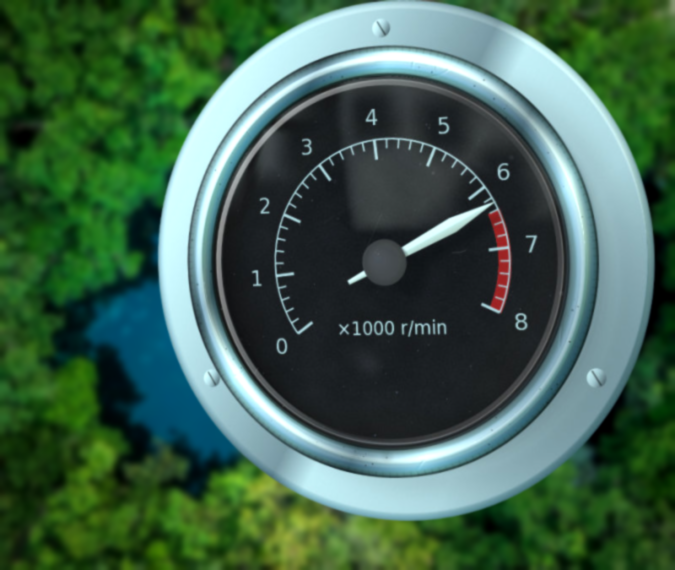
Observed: 6300 rpm
